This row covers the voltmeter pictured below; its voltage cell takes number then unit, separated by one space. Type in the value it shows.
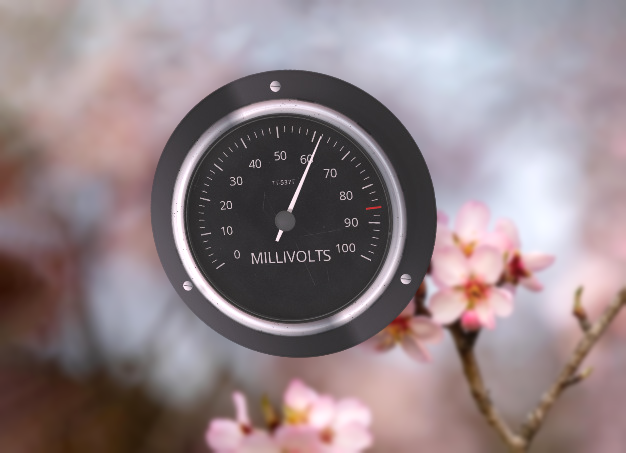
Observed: 62 mV
